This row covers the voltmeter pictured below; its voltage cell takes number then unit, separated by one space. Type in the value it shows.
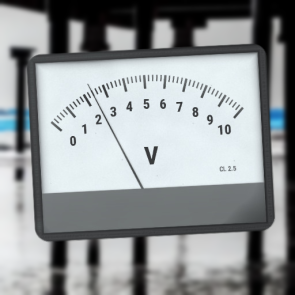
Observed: 2.4 V
